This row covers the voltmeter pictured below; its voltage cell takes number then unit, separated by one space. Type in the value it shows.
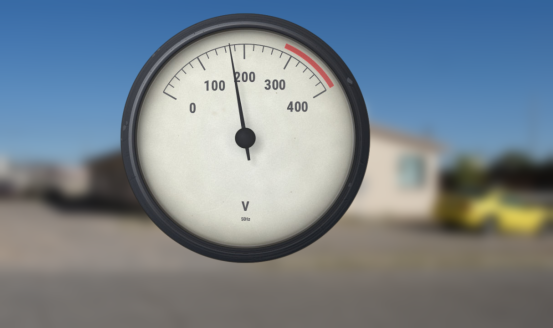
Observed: 170 V
